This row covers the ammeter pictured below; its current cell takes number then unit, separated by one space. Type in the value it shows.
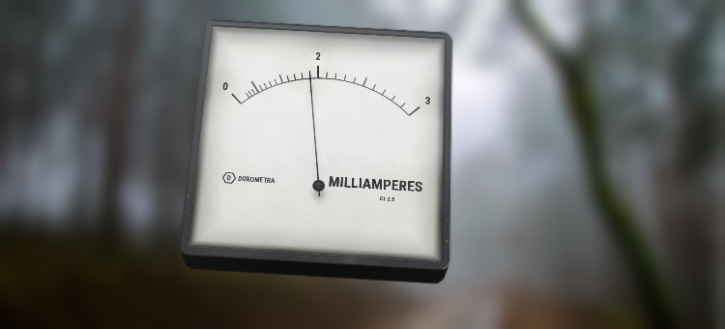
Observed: 1.9 mA
